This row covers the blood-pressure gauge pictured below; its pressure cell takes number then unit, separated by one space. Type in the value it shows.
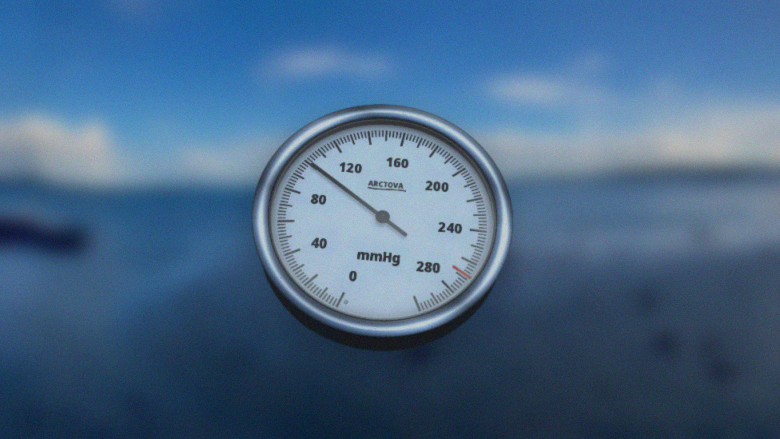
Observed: 100 mmHg
